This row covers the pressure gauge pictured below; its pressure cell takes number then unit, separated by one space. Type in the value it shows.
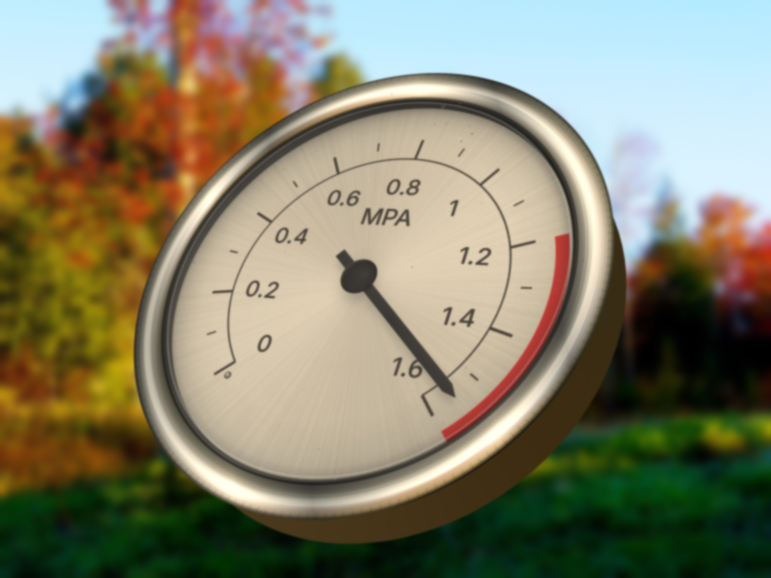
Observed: 1.55 MPa
